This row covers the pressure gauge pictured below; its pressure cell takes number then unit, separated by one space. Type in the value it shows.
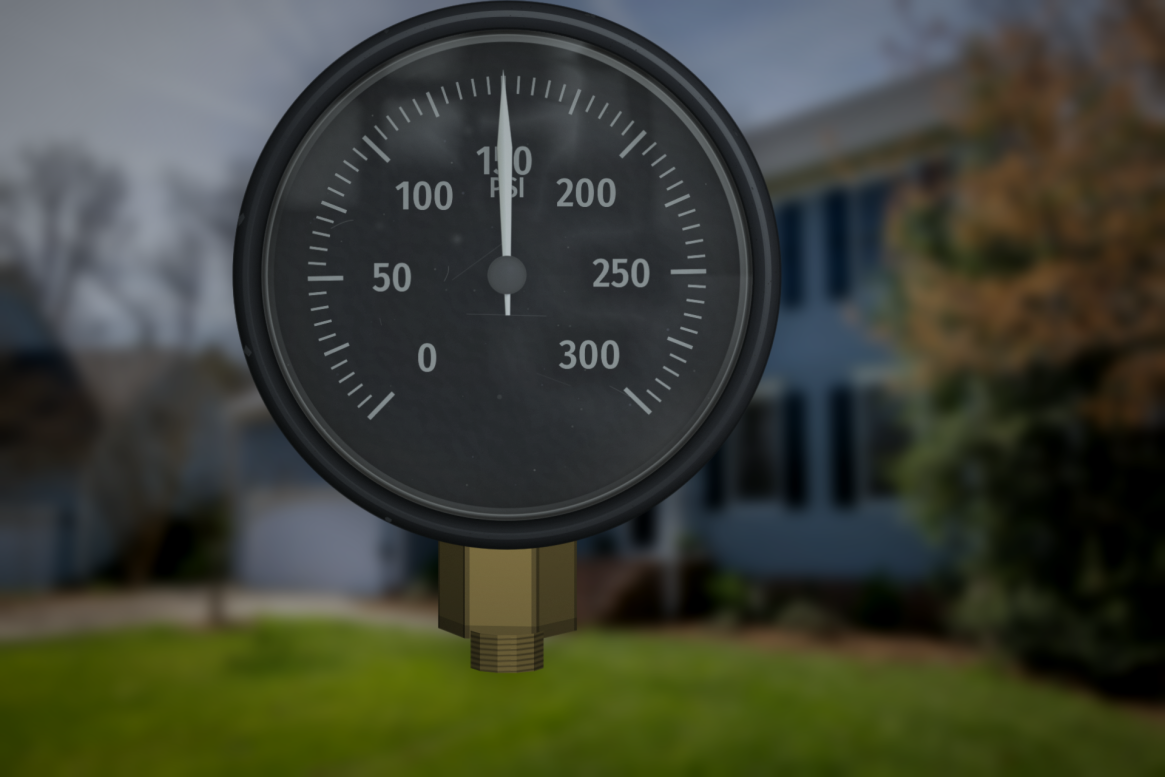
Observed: 150 psi
